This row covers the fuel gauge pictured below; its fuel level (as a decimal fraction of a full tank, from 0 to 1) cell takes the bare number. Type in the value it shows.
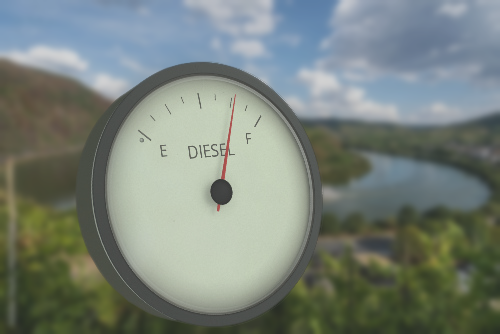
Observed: 0.75
